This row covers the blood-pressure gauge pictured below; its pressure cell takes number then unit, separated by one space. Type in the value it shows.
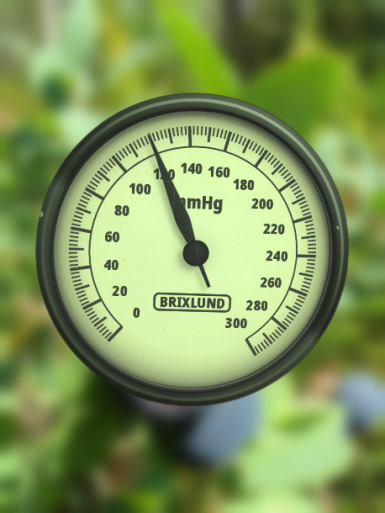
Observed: 120 mmHg
